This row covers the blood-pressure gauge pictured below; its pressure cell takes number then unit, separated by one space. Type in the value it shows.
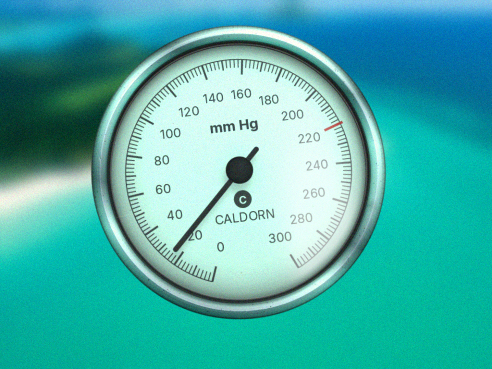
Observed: 24 mmHg
